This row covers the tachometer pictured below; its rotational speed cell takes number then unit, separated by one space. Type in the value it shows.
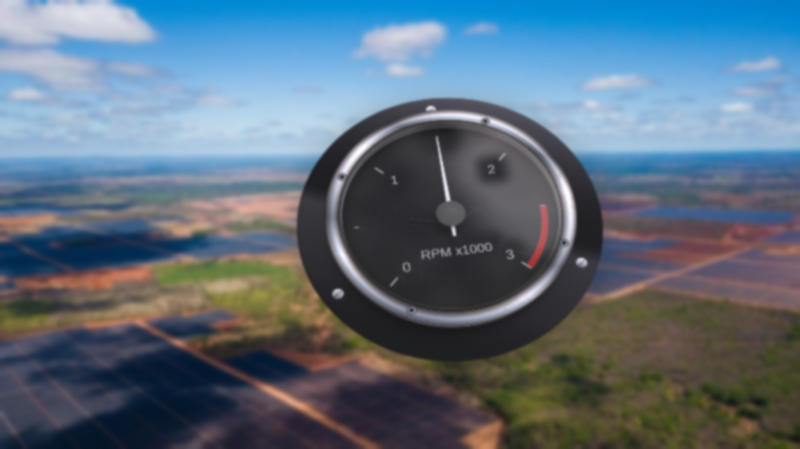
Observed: 1500 rpm
